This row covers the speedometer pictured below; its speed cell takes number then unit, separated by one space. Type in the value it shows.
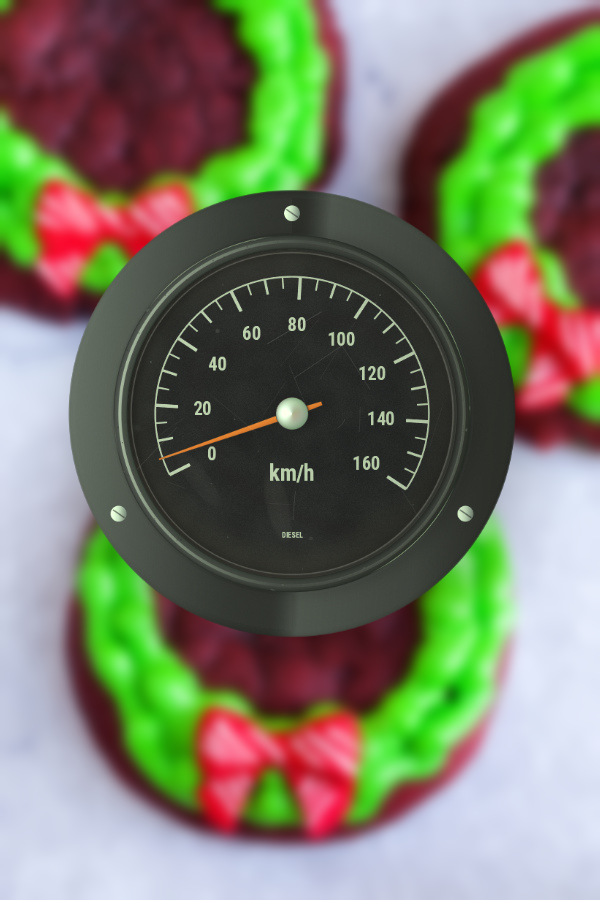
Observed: 5 km/h
